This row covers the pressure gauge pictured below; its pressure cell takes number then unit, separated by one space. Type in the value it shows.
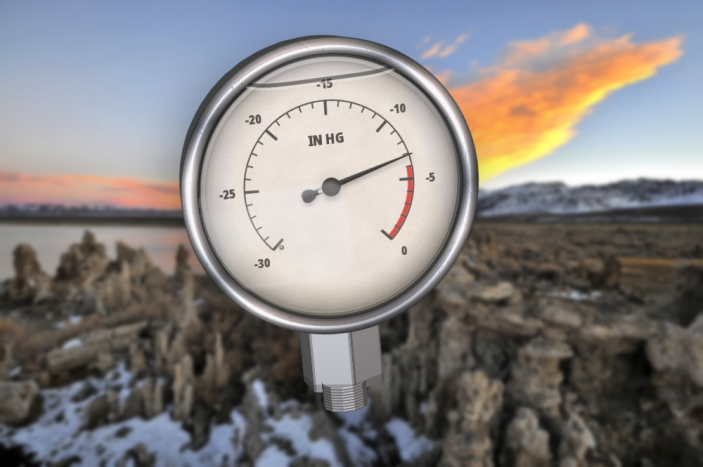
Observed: -7 inHg
